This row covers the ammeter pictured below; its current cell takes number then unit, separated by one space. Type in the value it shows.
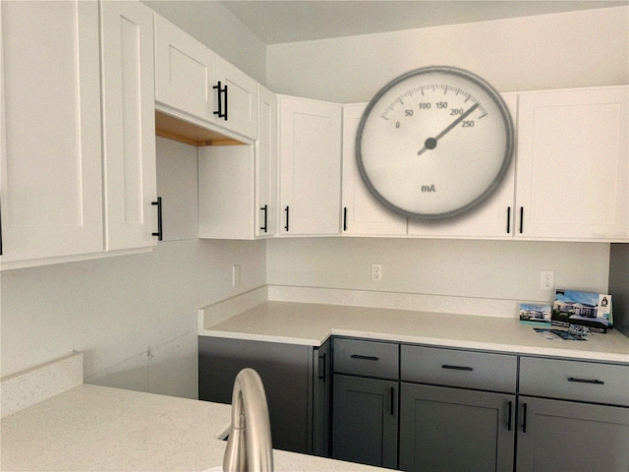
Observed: 225 mA
